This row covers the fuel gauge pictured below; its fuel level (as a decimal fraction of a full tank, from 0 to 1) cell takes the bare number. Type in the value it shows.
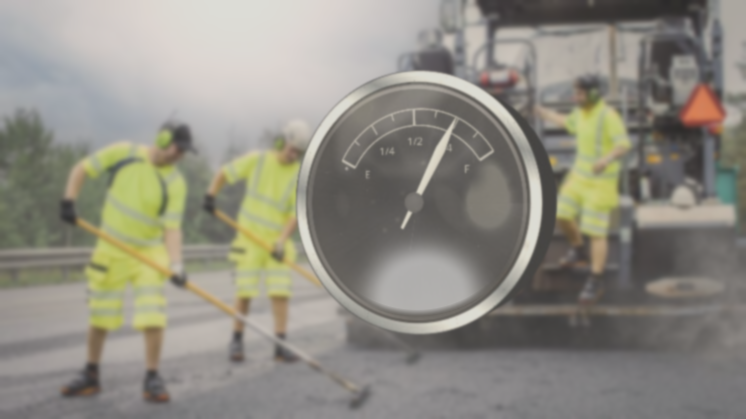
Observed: 0.75
